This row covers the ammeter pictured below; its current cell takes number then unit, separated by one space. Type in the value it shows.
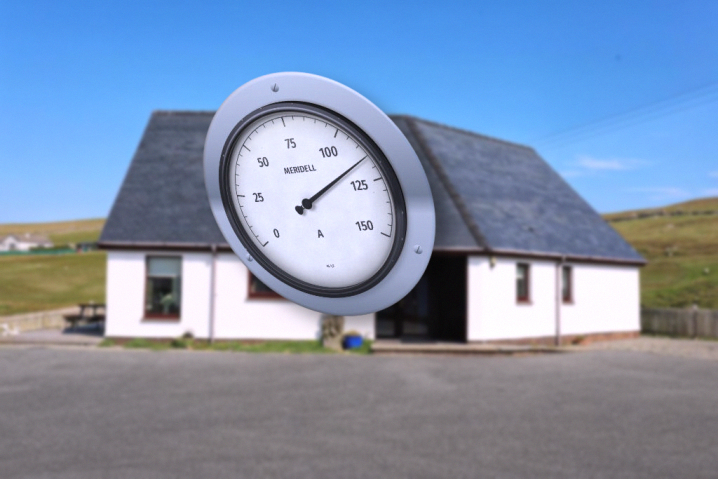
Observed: 115 A
